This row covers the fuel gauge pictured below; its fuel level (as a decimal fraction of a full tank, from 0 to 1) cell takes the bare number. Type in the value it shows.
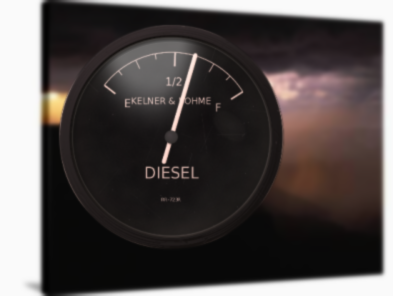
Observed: 0.625
